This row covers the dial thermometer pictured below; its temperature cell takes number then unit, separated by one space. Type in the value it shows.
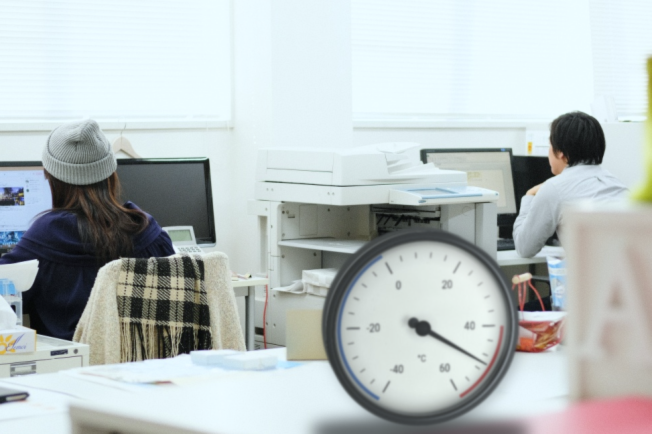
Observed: 50 °C
